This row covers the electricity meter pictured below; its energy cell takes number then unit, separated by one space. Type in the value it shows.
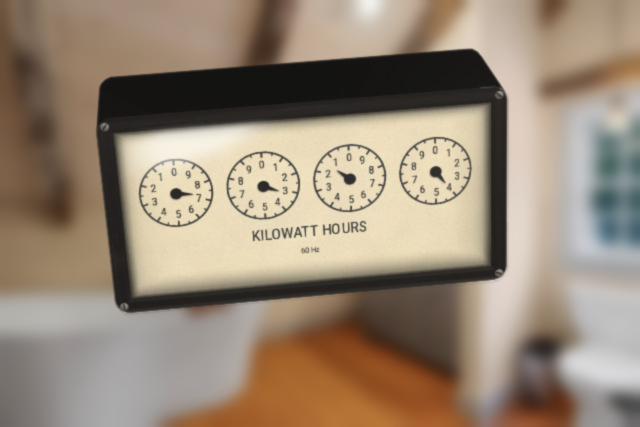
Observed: 7314 kWh
